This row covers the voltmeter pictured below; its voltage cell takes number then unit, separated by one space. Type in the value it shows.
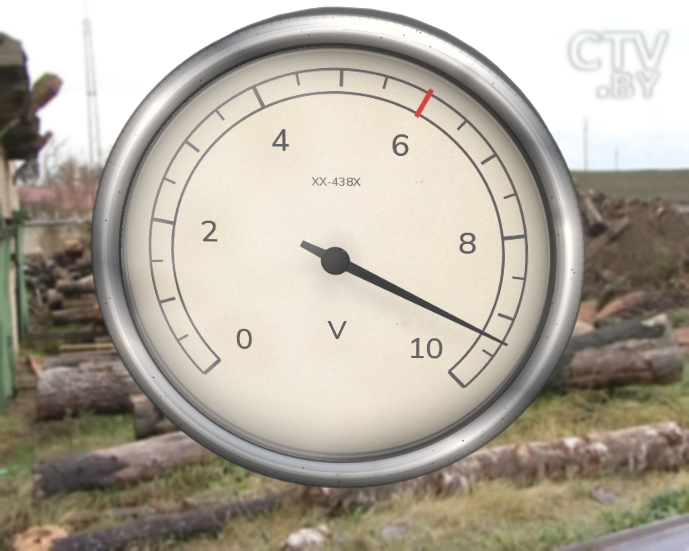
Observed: 9.25 V
